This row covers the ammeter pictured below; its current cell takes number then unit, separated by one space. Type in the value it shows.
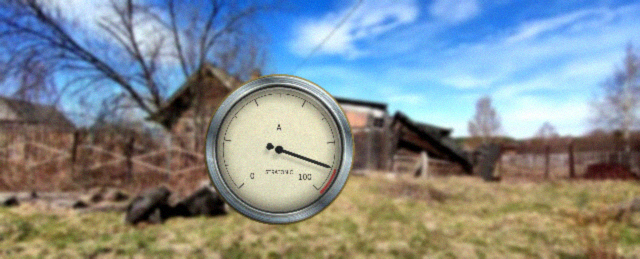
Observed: 90 A
